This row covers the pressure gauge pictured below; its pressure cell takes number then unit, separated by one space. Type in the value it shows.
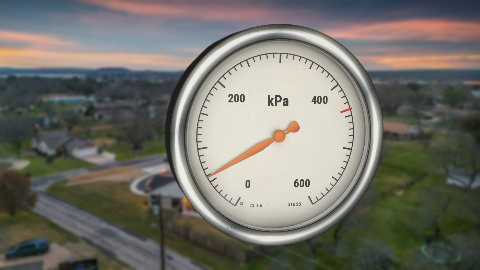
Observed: 60 kPa
